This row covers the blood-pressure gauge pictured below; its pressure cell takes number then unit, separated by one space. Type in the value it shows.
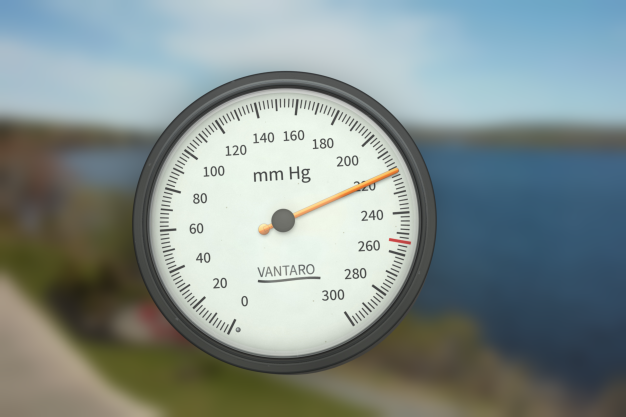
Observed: 220 mmHg
